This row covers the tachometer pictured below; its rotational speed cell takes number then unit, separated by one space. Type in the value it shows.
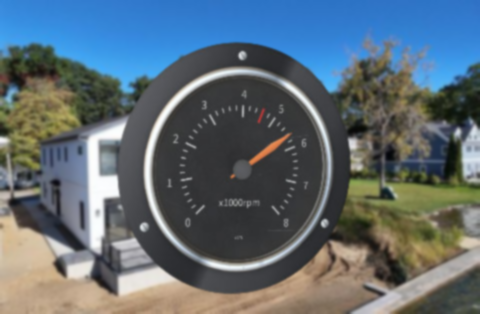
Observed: 5600 rpm
